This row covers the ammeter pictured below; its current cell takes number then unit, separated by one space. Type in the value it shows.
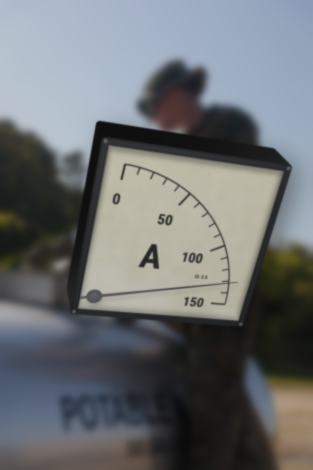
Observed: 130 A
